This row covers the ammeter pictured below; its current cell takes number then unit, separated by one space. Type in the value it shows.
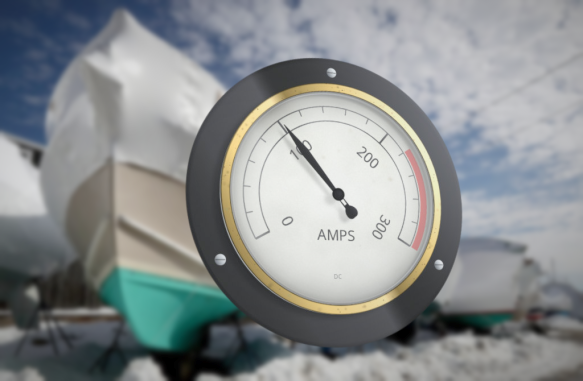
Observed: 100 A
